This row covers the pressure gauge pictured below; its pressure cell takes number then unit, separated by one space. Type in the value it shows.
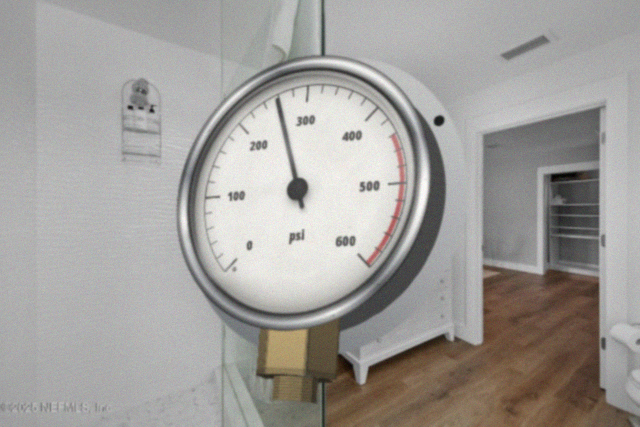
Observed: 260 psi
